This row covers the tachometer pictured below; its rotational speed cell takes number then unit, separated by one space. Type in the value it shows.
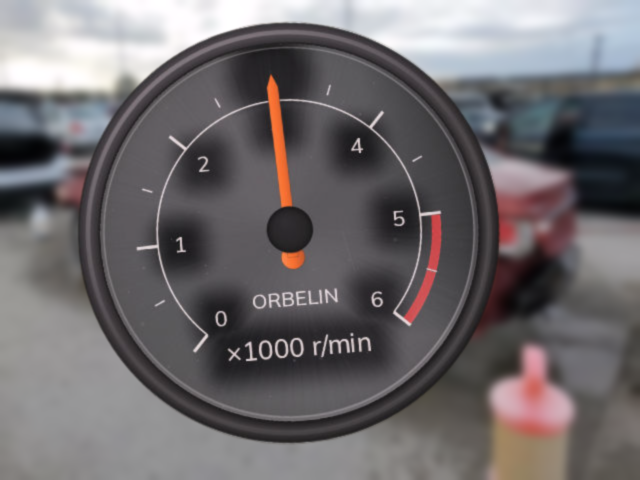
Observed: 3000 rpm
